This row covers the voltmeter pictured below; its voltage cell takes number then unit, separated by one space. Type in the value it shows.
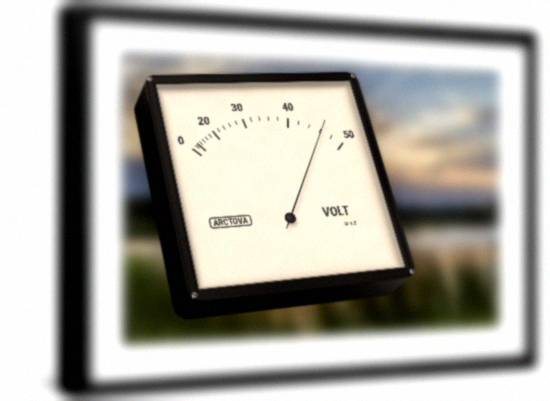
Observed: 46 V
